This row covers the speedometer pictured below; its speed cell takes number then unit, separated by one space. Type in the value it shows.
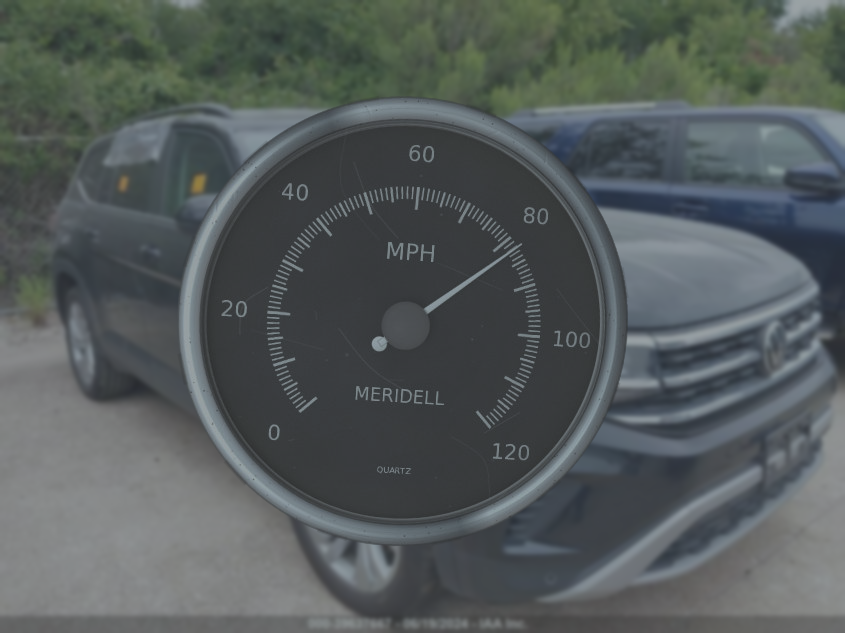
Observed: 82 mph
